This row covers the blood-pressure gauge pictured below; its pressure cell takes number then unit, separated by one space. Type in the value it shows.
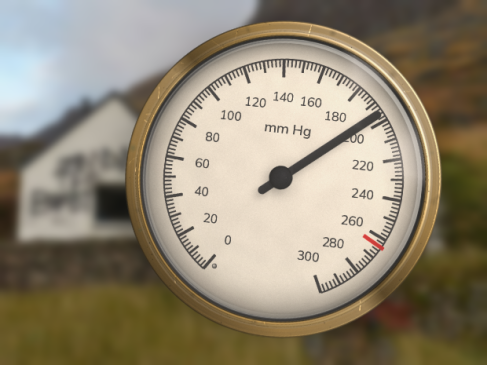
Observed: 196 mmHg
